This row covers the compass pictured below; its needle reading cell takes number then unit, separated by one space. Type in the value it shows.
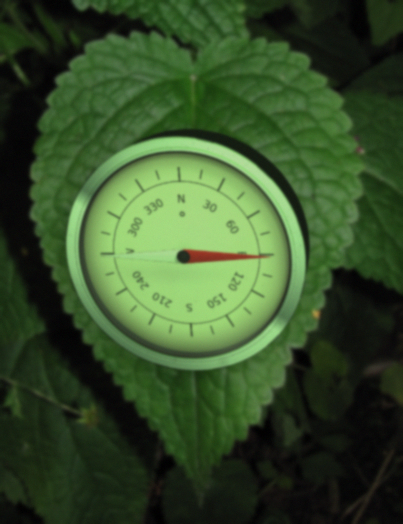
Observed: 90 °
